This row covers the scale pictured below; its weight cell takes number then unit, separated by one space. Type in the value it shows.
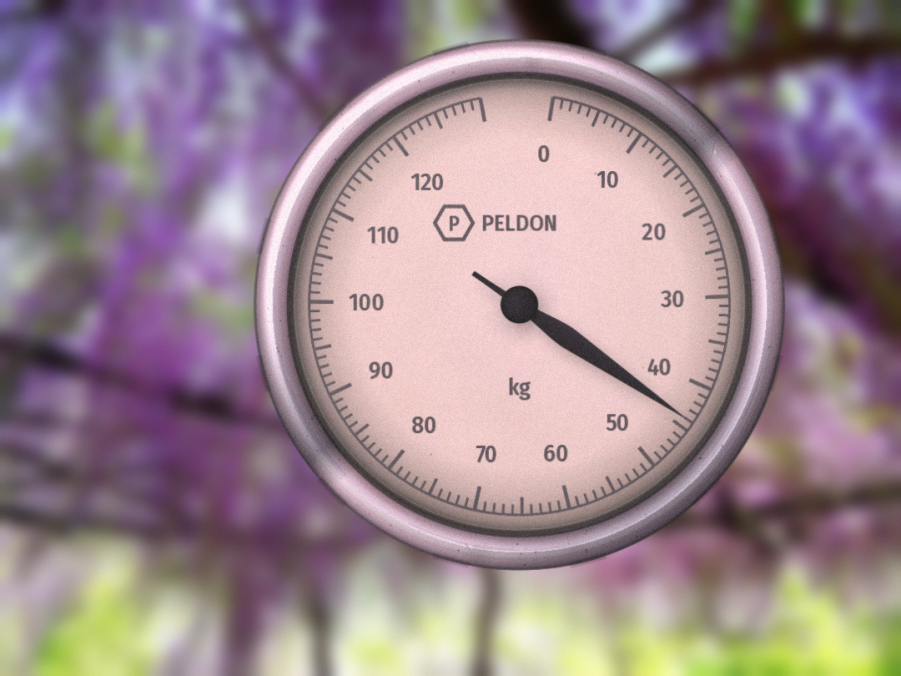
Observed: 44 kg
